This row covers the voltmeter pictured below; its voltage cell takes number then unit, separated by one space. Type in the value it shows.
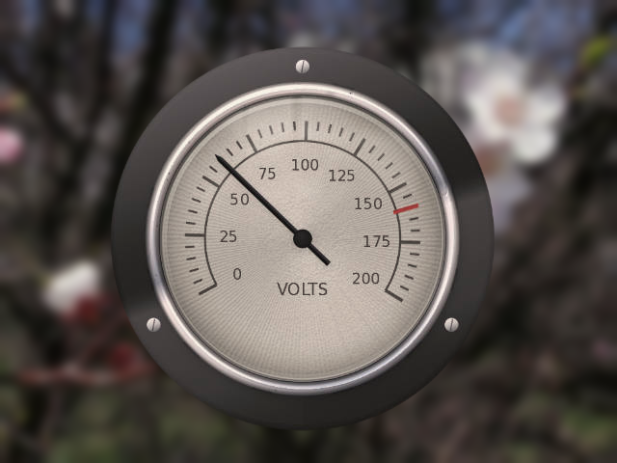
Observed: 60 V
